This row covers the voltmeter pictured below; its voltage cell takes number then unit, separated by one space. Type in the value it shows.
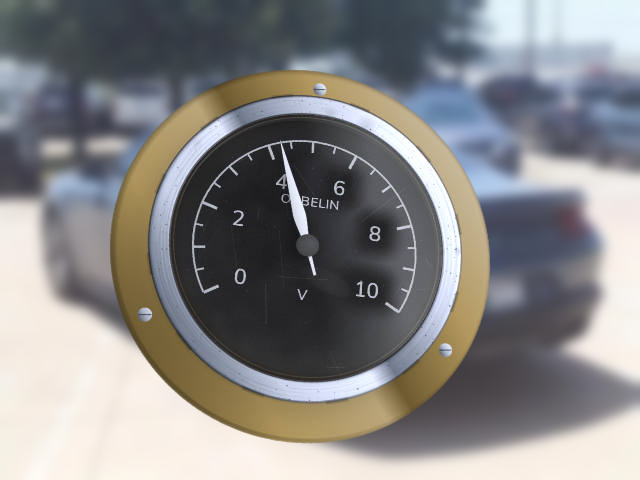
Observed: 4.25 V
